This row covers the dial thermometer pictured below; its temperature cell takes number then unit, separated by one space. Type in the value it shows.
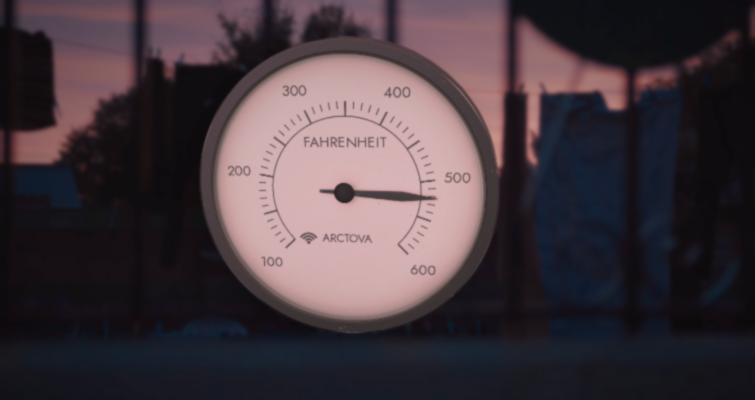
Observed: 520 °F
